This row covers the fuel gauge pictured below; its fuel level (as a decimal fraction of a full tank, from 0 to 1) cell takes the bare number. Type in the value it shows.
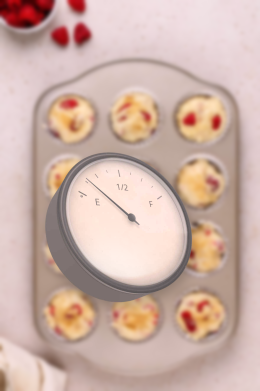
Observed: 0.125
